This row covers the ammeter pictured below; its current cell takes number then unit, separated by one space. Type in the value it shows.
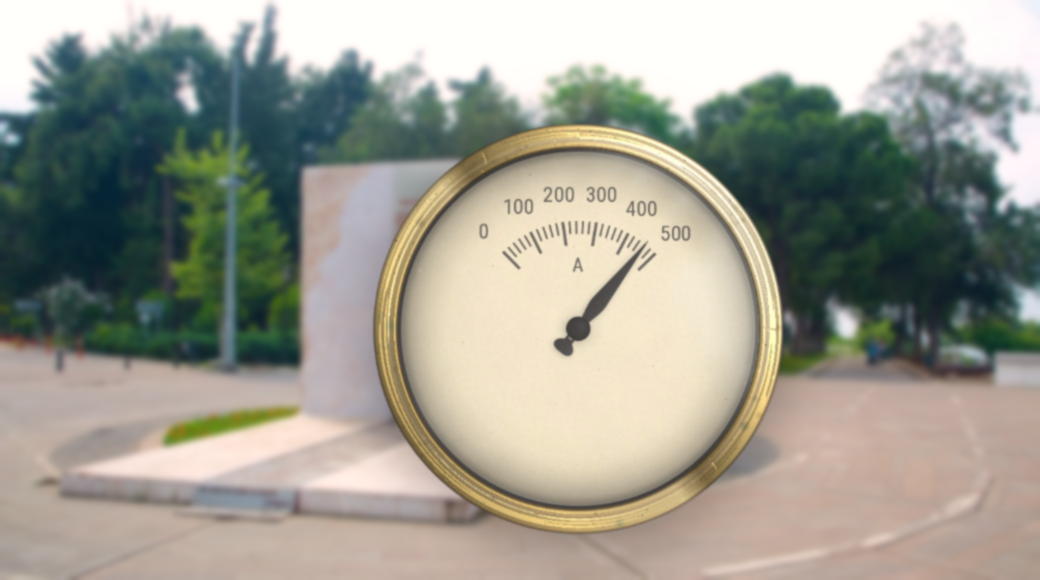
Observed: 460 A
